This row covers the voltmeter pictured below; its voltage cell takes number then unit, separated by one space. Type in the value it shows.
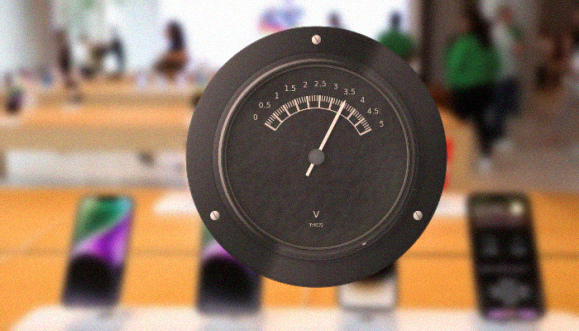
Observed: 3.5 V
